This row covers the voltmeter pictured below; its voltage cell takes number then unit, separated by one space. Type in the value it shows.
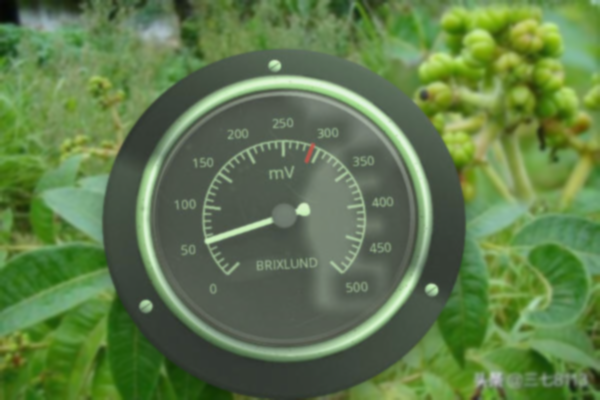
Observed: 50 mV
